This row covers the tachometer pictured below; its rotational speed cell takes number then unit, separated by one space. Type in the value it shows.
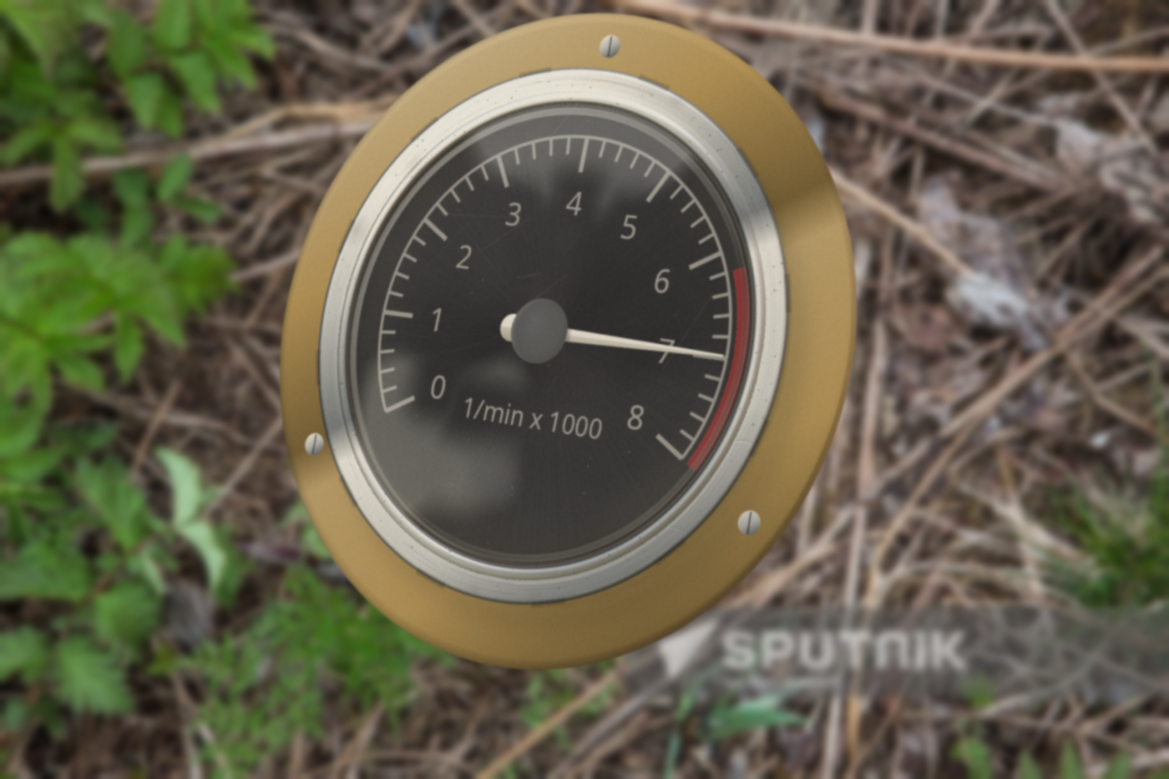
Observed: 7000 rpm
